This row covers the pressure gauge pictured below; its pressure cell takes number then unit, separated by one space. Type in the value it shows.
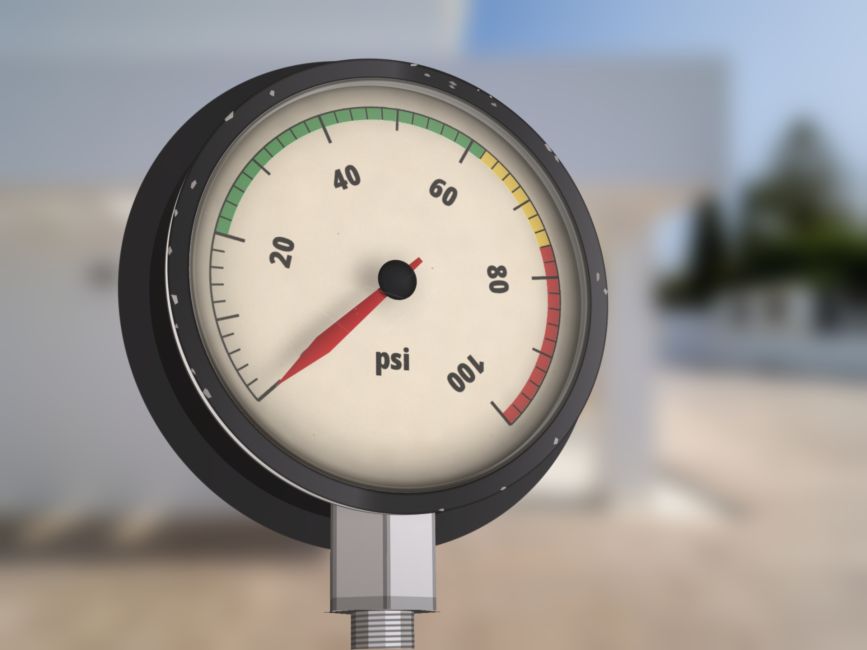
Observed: 0 psi
